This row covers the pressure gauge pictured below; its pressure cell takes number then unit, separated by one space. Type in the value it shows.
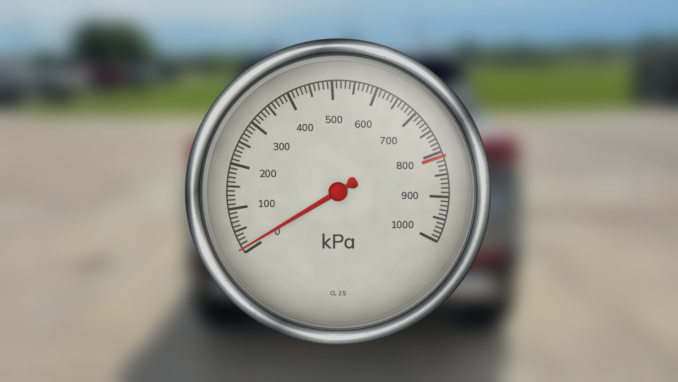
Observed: 10 kPa
